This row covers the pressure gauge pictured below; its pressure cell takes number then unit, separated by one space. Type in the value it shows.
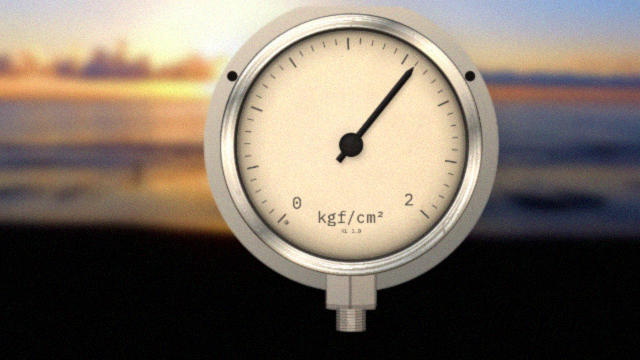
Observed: 1.3 kg/cm²
